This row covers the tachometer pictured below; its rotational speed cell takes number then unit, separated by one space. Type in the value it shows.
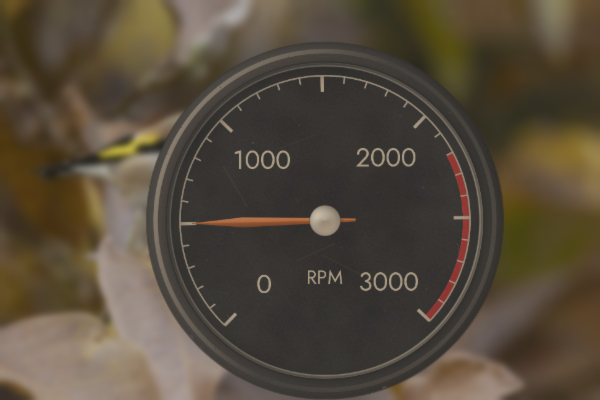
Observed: 500 rpm
